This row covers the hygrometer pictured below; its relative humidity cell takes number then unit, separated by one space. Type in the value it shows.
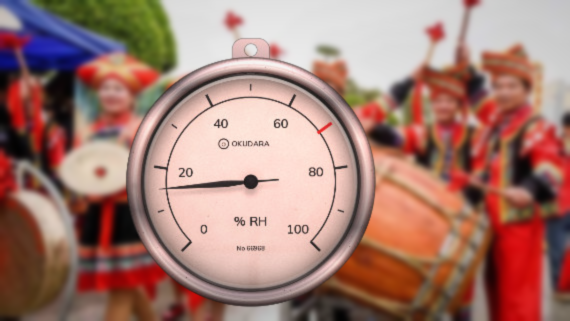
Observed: 15 %
